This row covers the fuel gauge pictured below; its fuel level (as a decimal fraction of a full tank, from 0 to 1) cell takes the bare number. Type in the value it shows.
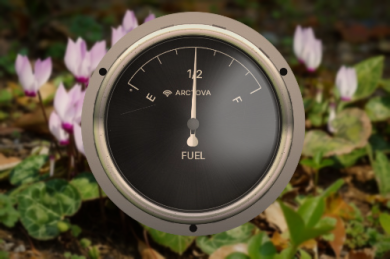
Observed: 0.5
